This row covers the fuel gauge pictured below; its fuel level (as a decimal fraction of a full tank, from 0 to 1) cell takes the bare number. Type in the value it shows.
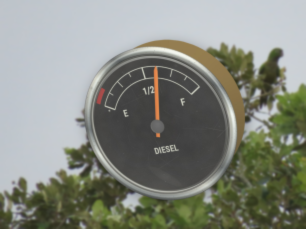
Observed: 0.625
